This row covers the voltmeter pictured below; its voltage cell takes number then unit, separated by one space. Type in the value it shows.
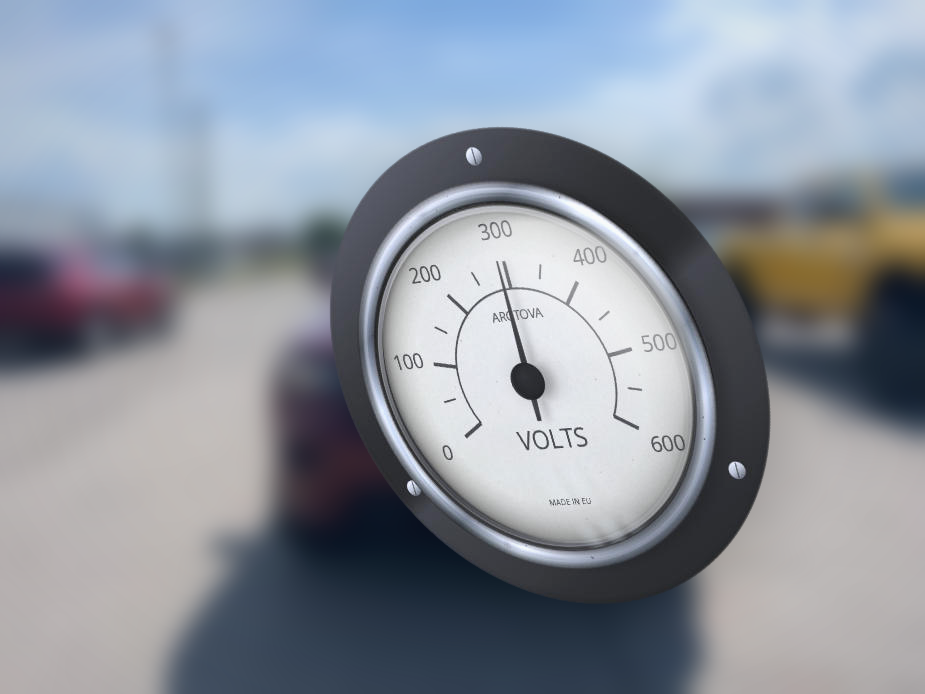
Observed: 300 V
